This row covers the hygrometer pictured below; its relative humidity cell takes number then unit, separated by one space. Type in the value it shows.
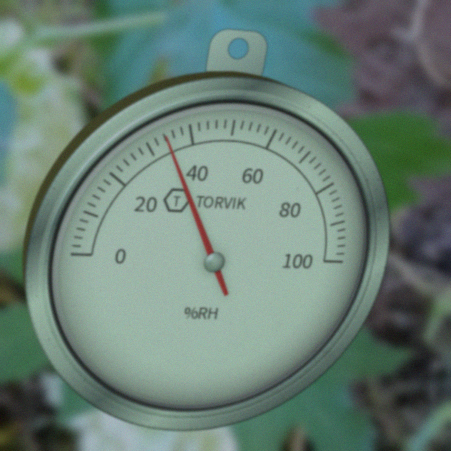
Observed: 34 %
